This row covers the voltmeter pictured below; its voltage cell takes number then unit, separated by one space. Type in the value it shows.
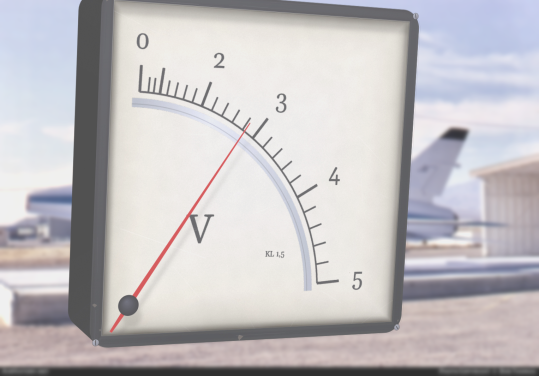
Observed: 2.8 V
